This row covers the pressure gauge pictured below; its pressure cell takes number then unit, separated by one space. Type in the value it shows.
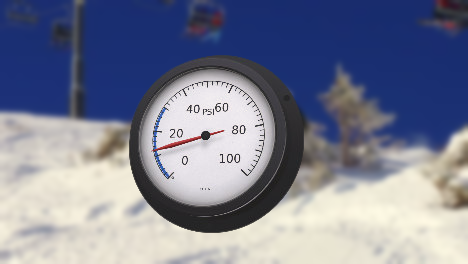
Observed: 12 psi
